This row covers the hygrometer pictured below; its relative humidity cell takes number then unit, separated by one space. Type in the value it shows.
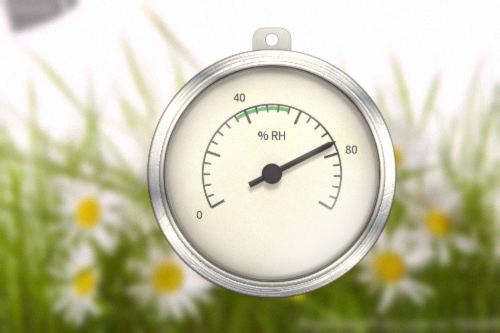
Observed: 76 %
